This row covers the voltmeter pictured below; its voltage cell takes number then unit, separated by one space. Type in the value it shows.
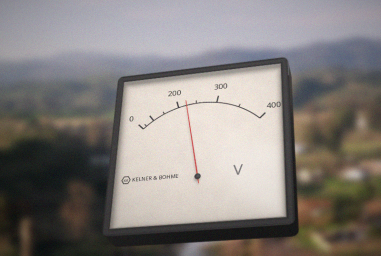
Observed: 225 V
